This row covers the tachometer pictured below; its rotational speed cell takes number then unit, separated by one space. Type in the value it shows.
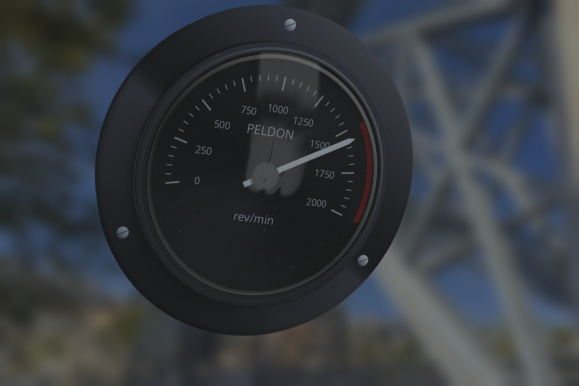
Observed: 1550 rpm
